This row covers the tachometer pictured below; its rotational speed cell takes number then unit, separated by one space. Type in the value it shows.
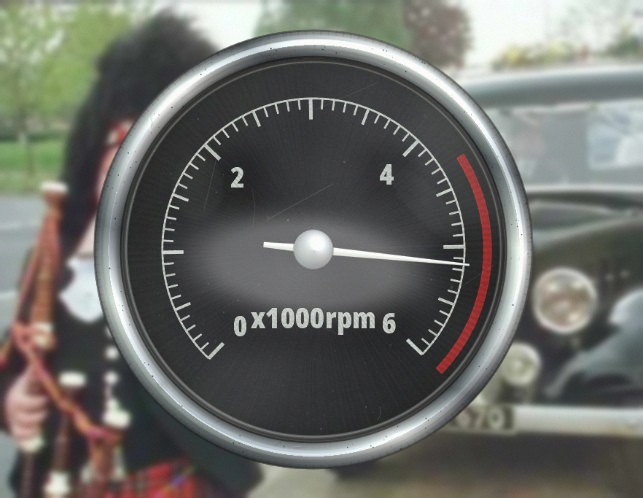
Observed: 5150 rpm
